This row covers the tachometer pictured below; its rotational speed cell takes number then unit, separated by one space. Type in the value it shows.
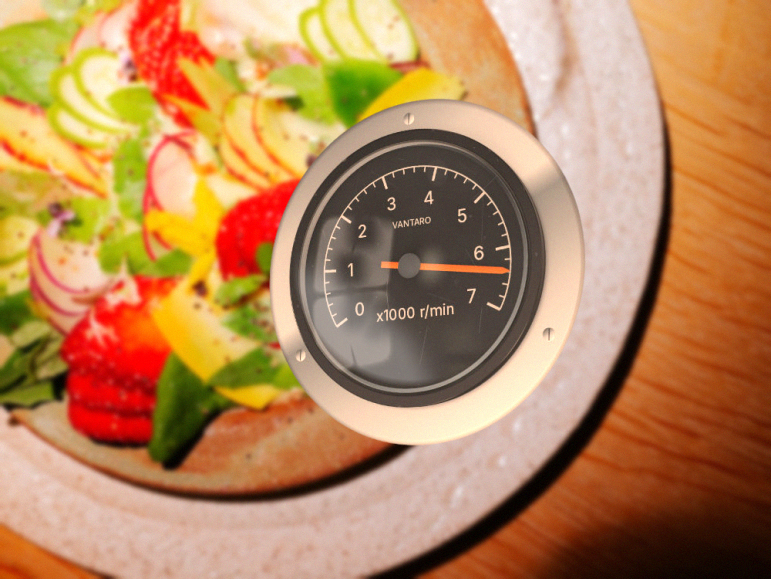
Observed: 6400 rpm
